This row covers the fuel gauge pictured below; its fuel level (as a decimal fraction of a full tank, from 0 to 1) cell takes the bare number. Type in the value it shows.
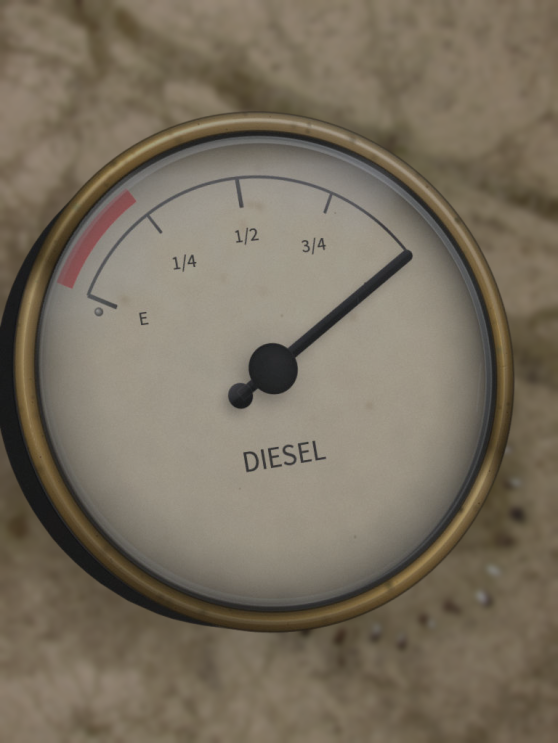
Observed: 1
